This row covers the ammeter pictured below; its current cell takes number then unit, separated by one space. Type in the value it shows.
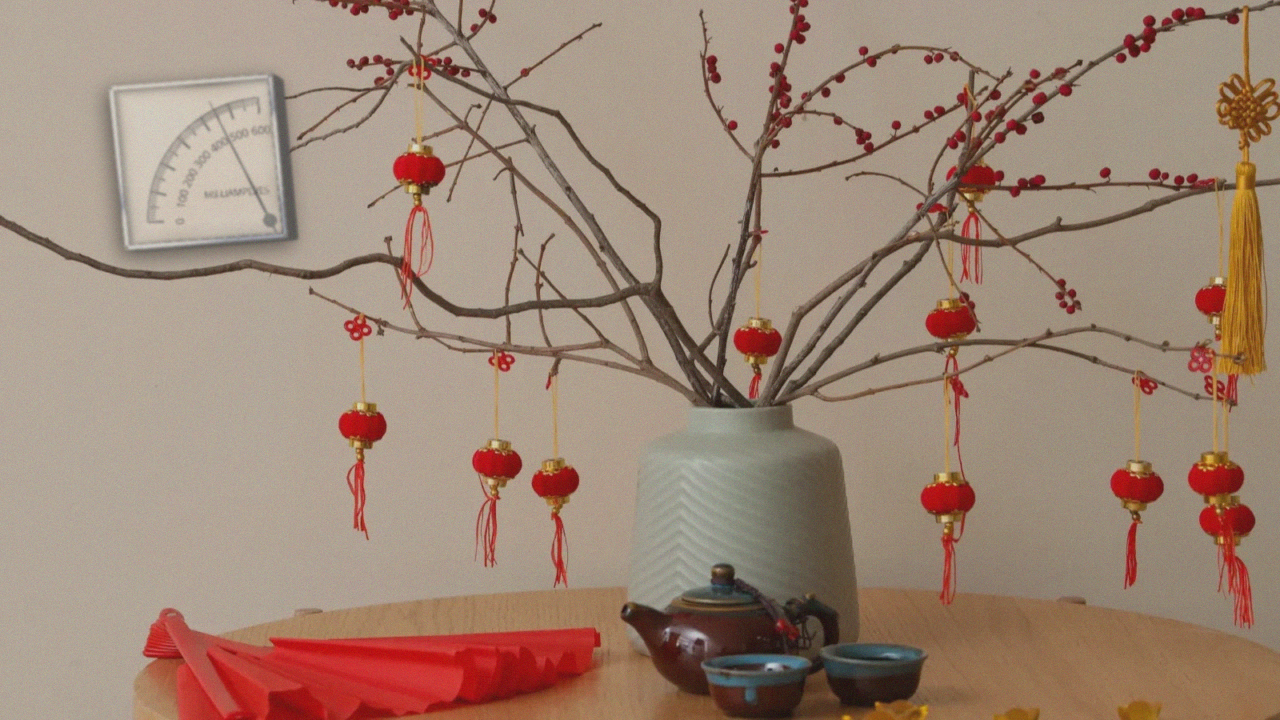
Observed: 450 mA
